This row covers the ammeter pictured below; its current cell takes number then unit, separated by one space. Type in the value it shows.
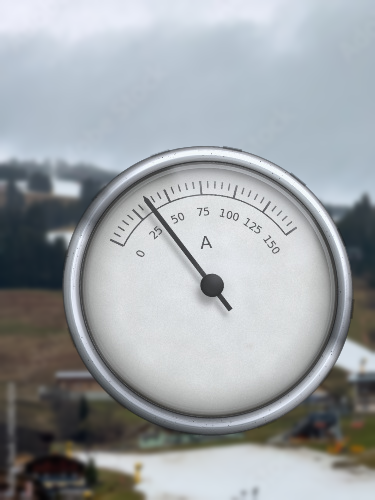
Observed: 35 A
